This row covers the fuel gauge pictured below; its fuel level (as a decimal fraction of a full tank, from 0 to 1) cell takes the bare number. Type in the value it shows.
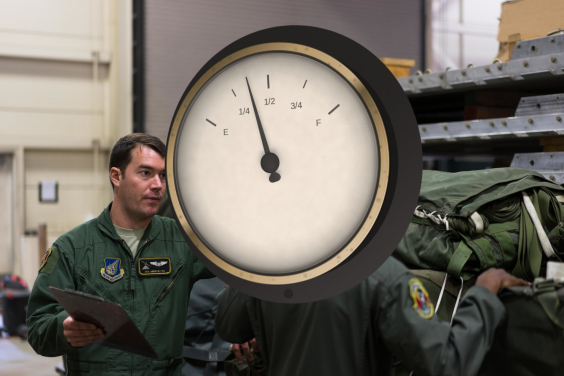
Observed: 0.375
